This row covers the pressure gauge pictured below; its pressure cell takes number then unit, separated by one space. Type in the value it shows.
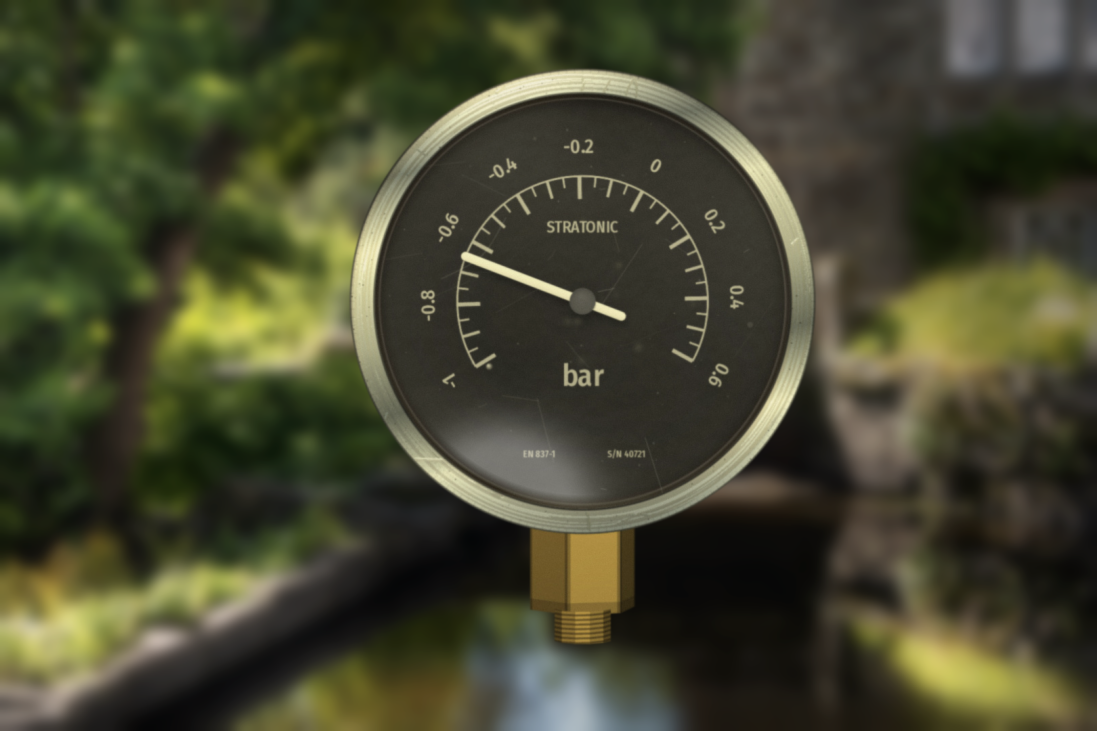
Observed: -0.65 bar
